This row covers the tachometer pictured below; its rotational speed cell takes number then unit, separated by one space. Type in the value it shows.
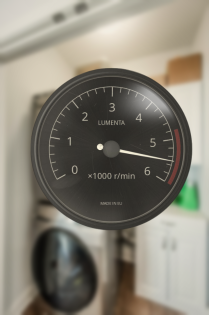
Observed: 5500 rpm
